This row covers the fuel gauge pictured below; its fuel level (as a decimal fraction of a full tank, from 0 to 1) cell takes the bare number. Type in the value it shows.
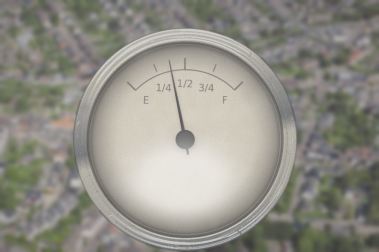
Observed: 0.375
